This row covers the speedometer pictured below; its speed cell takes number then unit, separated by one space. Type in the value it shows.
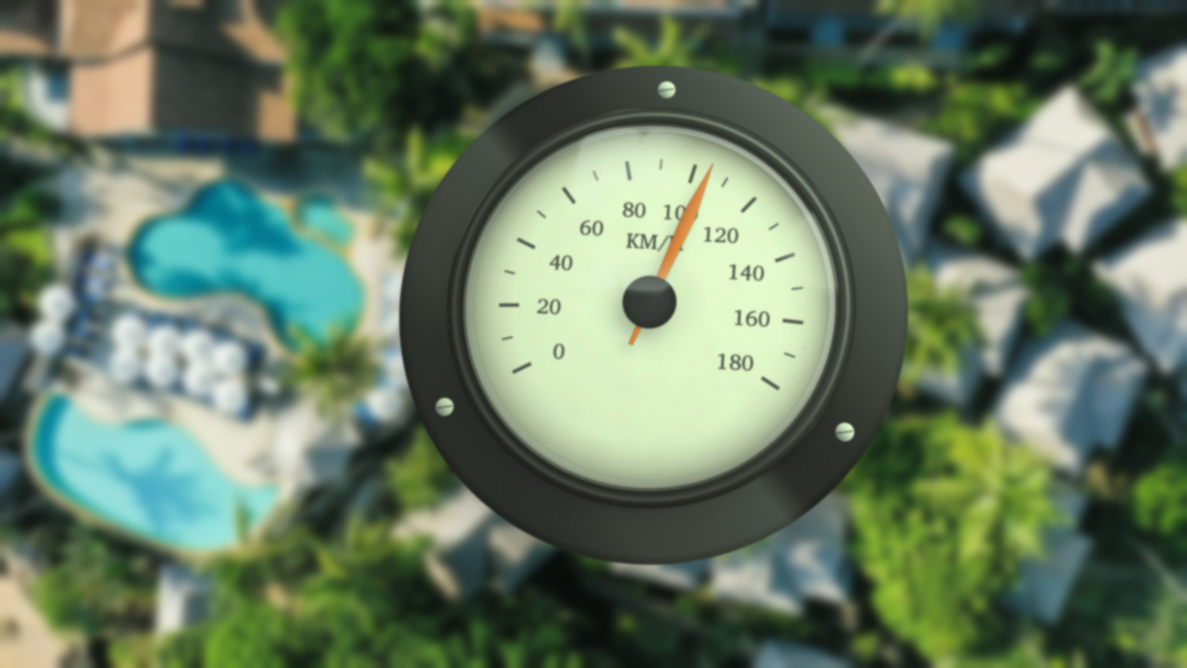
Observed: 105 km/h
